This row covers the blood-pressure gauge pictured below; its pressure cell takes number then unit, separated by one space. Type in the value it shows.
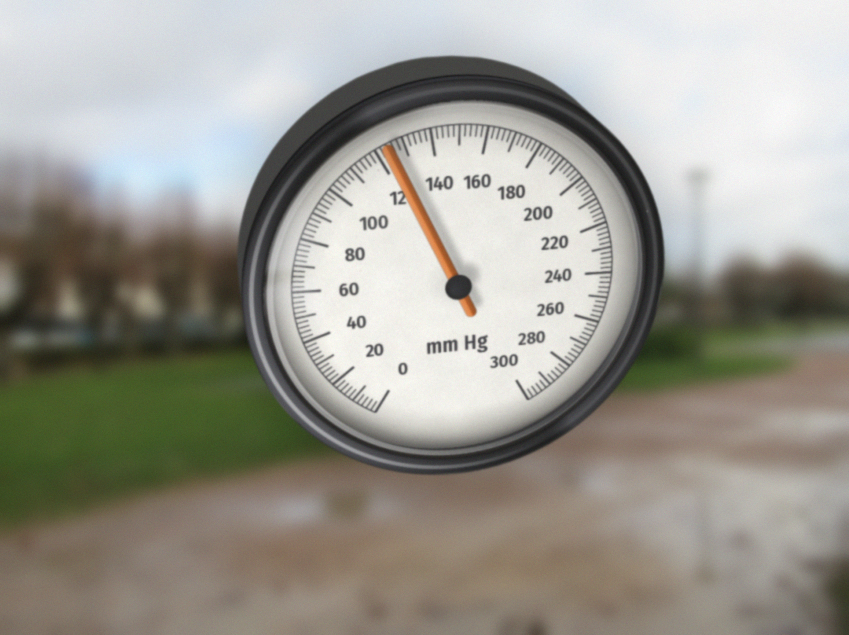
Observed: 124 mmHg
